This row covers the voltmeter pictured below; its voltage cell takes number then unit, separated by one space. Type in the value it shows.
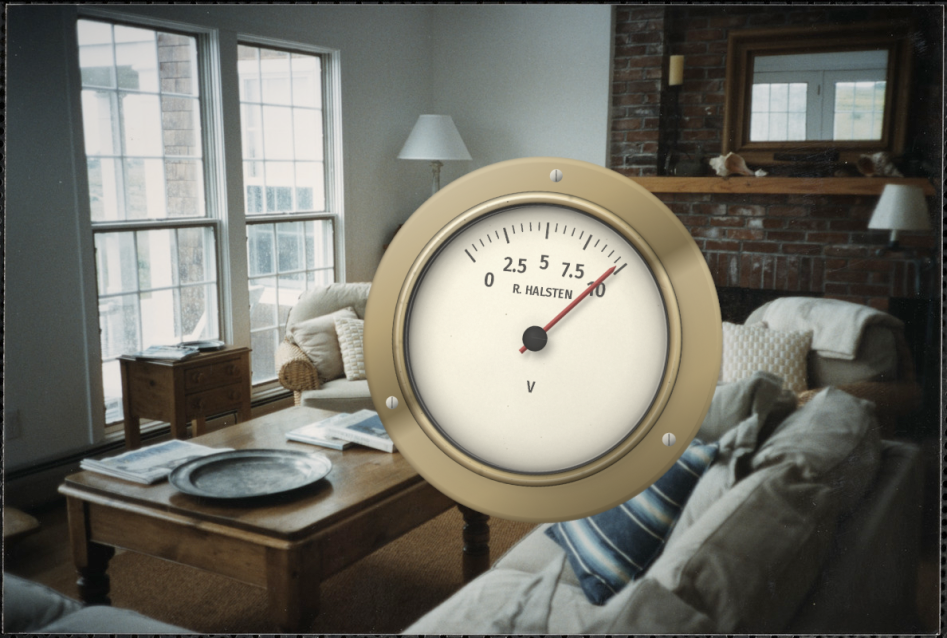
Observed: 9.75 V
